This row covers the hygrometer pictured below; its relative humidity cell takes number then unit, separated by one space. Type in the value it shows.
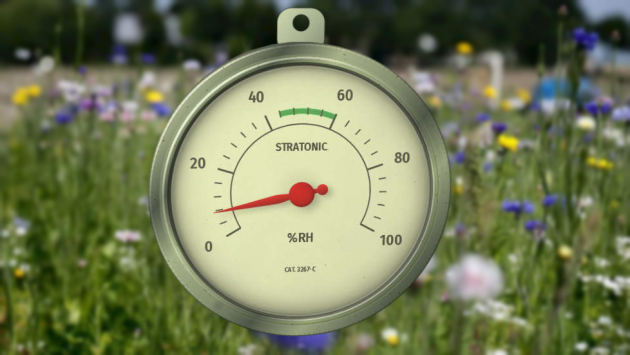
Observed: 8 %
